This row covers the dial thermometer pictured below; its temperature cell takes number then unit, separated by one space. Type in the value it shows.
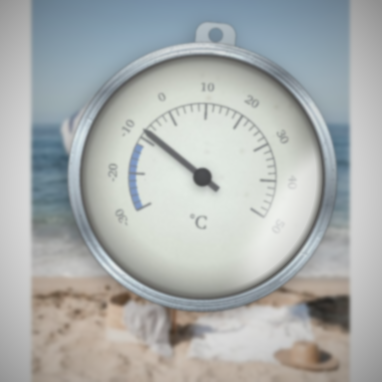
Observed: -8 °C
